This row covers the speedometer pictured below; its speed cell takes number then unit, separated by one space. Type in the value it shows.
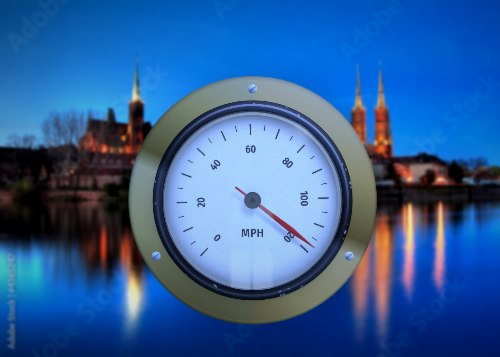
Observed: 117.5 mph
